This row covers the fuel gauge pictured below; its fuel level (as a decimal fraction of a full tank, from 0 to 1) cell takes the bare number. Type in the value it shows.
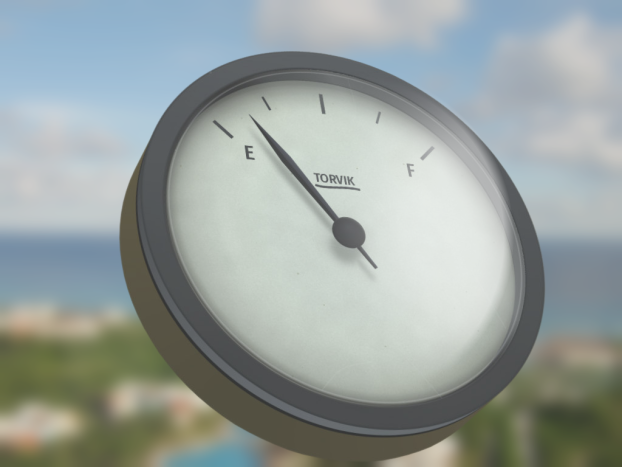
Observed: 0.125
